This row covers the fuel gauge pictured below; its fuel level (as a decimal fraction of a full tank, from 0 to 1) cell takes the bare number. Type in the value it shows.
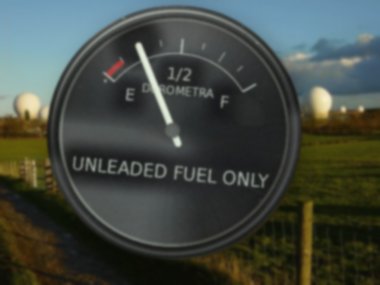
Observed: 0.25
